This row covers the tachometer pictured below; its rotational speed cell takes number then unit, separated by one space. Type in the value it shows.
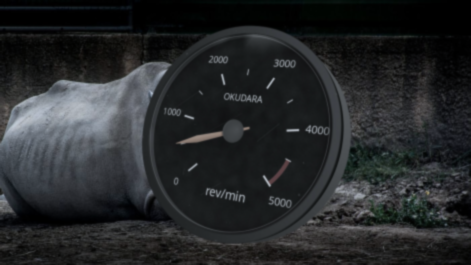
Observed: 500 rpm
